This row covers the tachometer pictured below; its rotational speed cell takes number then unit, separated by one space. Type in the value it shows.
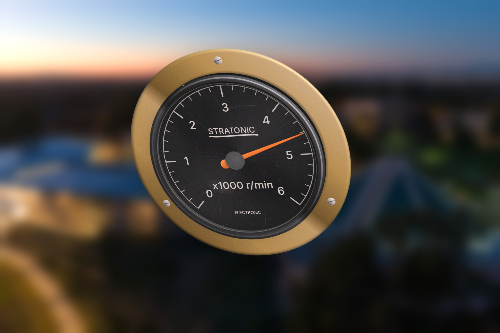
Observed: 4600 rpm
